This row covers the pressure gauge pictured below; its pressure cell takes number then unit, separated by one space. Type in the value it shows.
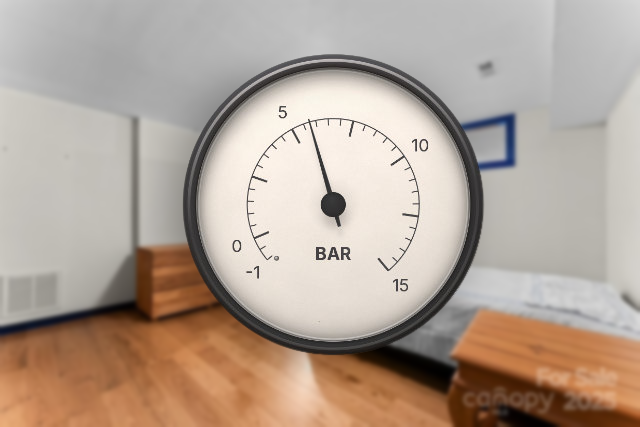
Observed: 5.75 bar
